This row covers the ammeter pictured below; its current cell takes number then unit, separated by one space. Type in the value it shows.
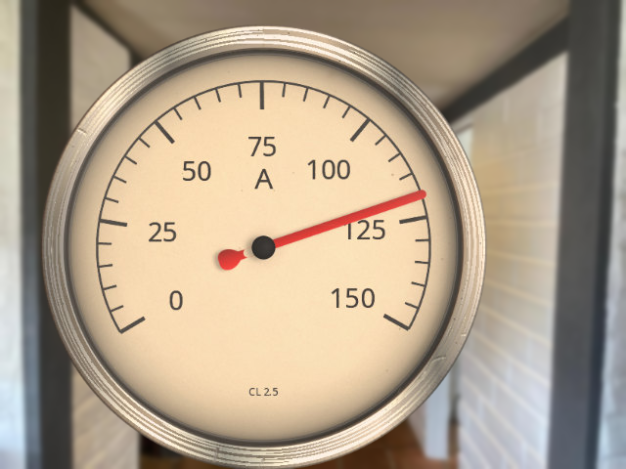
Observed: 120 A
